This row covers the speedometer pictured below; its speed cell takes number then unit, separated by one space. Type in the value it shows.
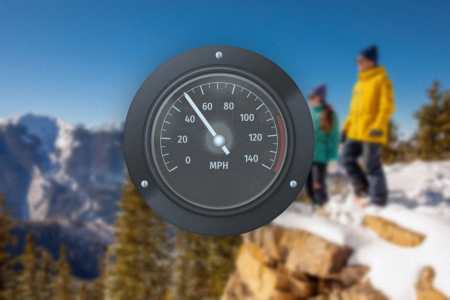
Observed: 50 mph
